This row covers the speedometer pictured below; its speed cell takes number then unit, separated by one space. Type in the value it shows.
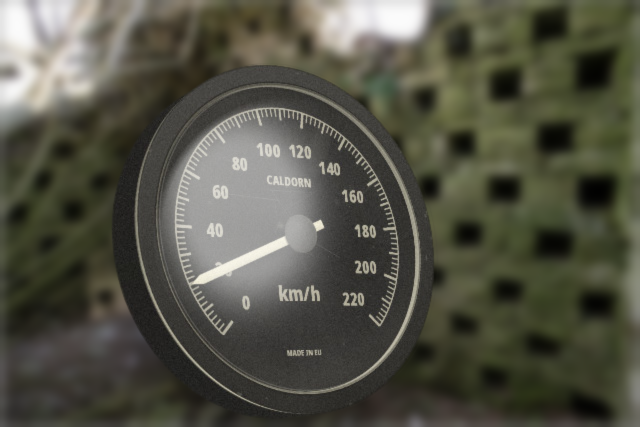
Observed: 20 km/h
